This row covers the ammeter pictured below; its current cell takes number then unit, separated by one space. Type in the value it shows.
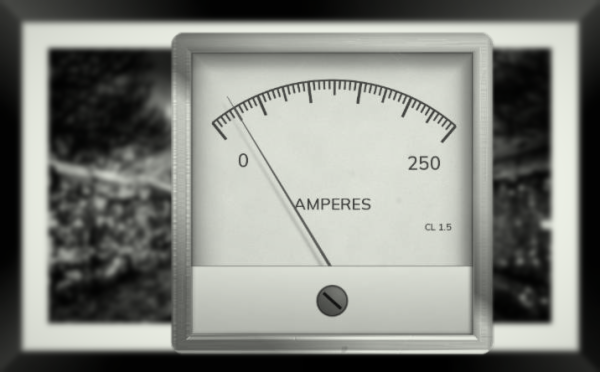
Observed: 25 A
